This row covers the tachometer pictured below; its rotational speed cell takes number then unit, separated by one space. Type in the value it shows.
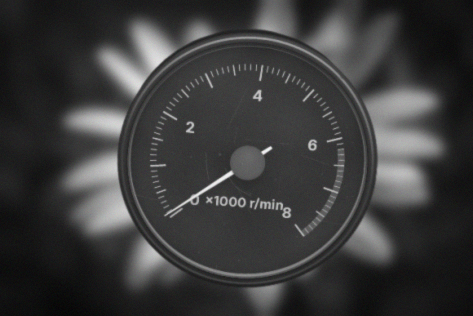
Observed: 100 rpm
